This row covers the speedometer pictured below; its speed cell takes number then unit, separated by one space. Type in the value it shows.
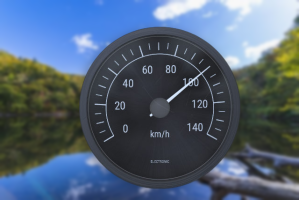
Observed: 100 km/h
